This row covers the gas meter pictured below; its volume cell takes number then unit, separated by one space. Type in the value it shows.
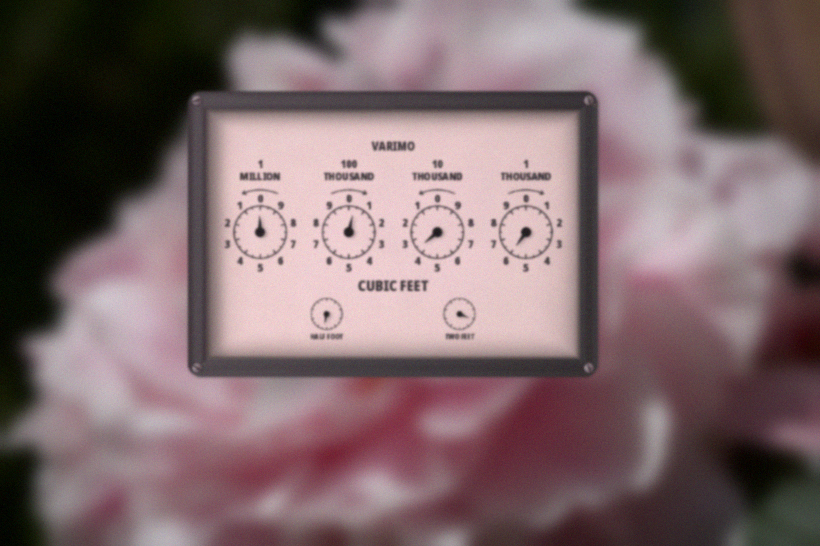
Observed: 3600 ft³
